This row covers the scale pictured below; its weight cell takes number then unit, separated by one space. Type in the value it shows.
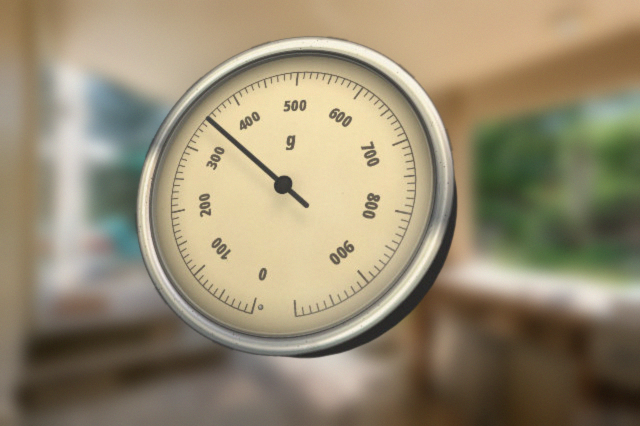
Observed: 350 g
